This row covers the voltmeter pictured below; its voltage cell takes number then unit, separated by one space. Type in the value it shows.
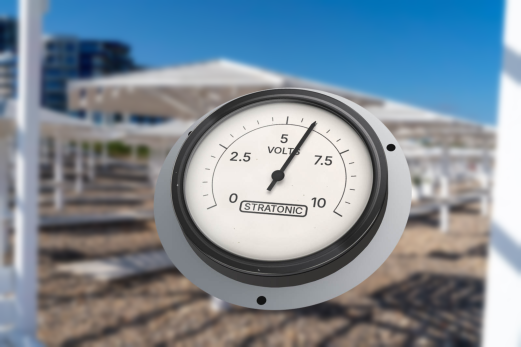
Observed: 6 V
